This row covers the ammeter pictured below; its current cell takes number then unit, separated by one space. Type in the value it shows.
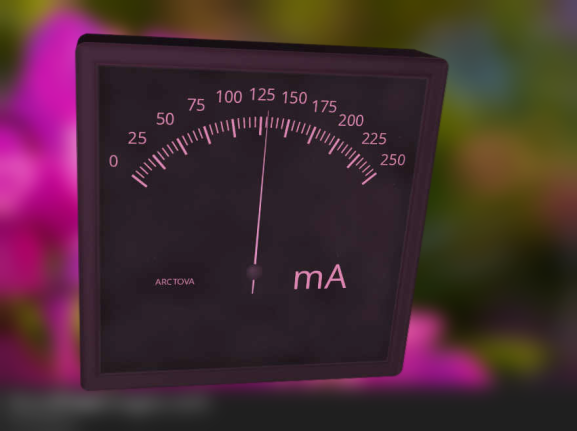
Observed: 130 mA
